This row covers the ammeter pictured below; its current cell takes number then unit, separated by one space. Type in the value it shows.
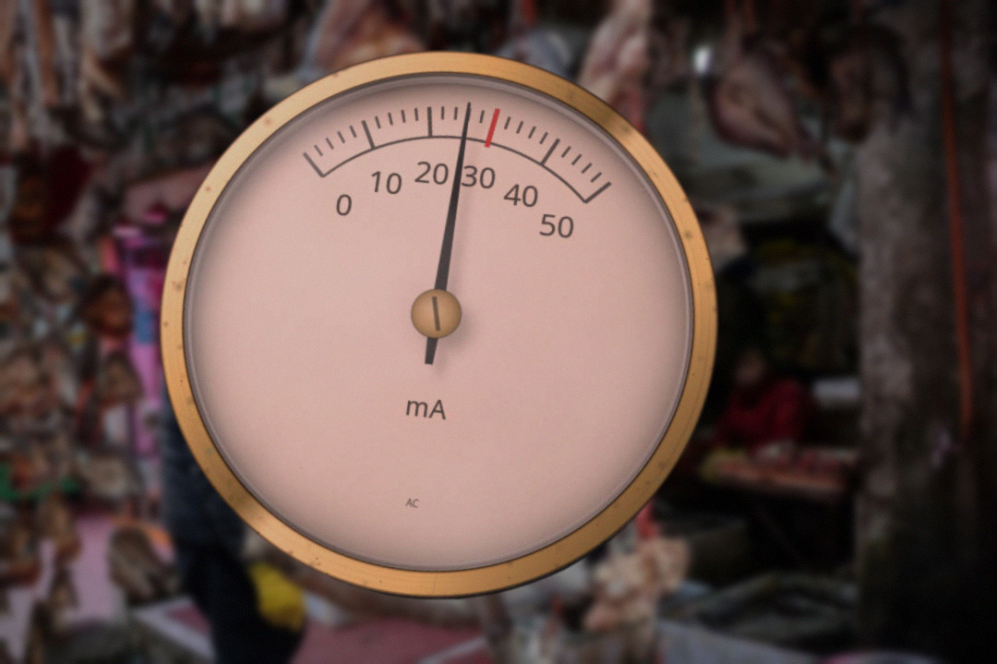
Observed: 26 mA
